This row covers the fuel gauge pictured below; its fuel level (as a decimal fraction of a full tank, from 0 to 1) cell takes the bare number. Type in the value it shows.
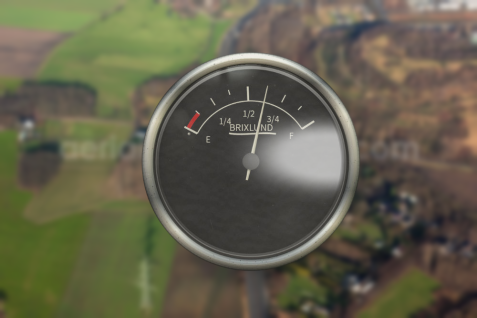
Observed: 0.625
